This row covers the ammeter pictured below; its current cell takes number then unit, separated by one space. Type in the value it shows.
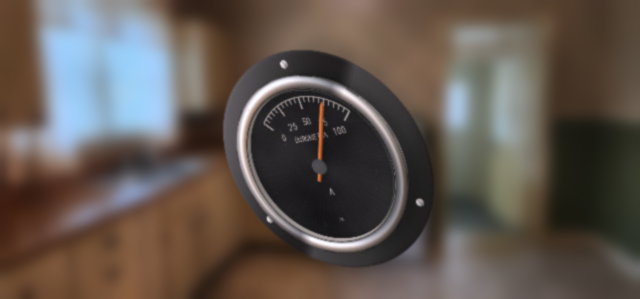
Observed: 75 A
